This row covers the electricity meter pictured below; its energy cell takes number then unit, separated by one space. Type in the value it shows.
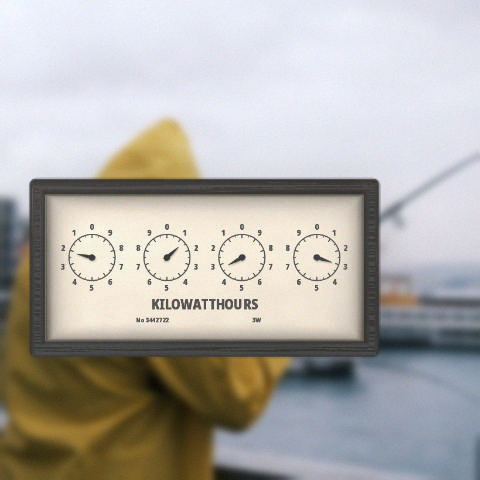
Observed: 2133 kWh
